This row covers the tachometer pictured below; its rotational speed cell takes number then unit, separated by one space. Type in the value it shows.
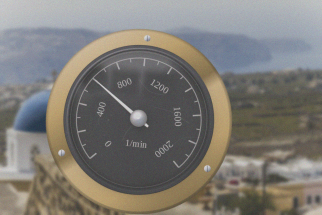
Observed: 600 rpm
